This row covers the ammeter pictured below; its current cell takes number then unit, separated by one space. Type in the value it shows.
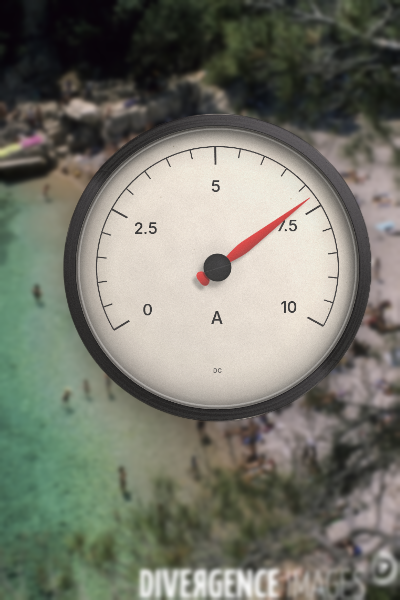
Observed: 7.25 A
